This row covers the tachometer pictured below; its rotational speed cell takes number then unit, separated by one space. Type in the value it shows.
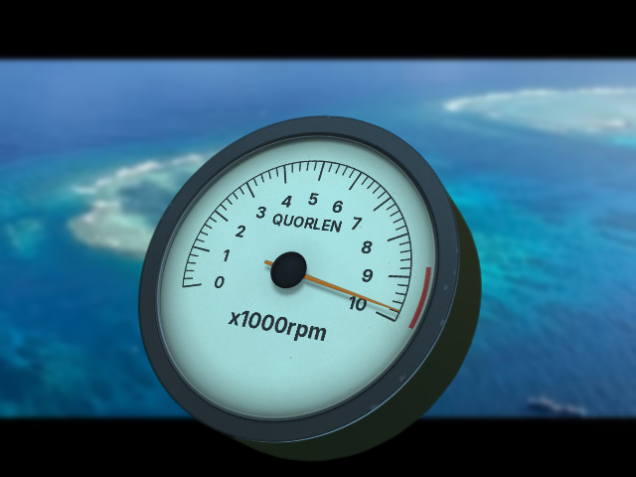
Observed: 9800 rpm
